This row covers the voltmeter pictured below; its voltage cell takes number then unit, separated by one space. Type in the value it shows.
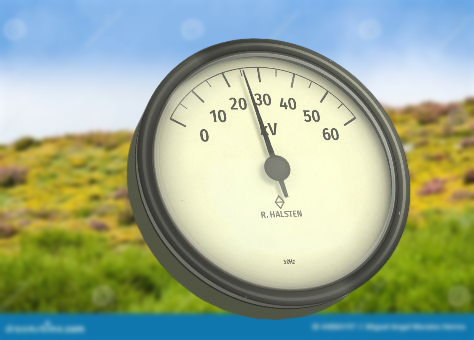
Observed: 25 kV
